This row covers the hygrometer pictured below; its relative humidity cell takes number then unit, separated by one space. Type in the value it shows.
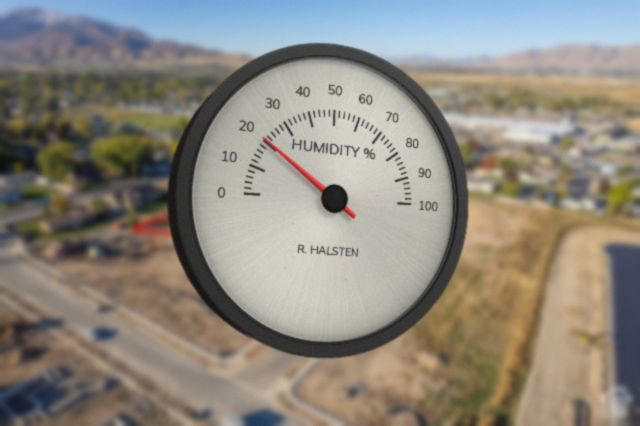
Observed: 20 %
